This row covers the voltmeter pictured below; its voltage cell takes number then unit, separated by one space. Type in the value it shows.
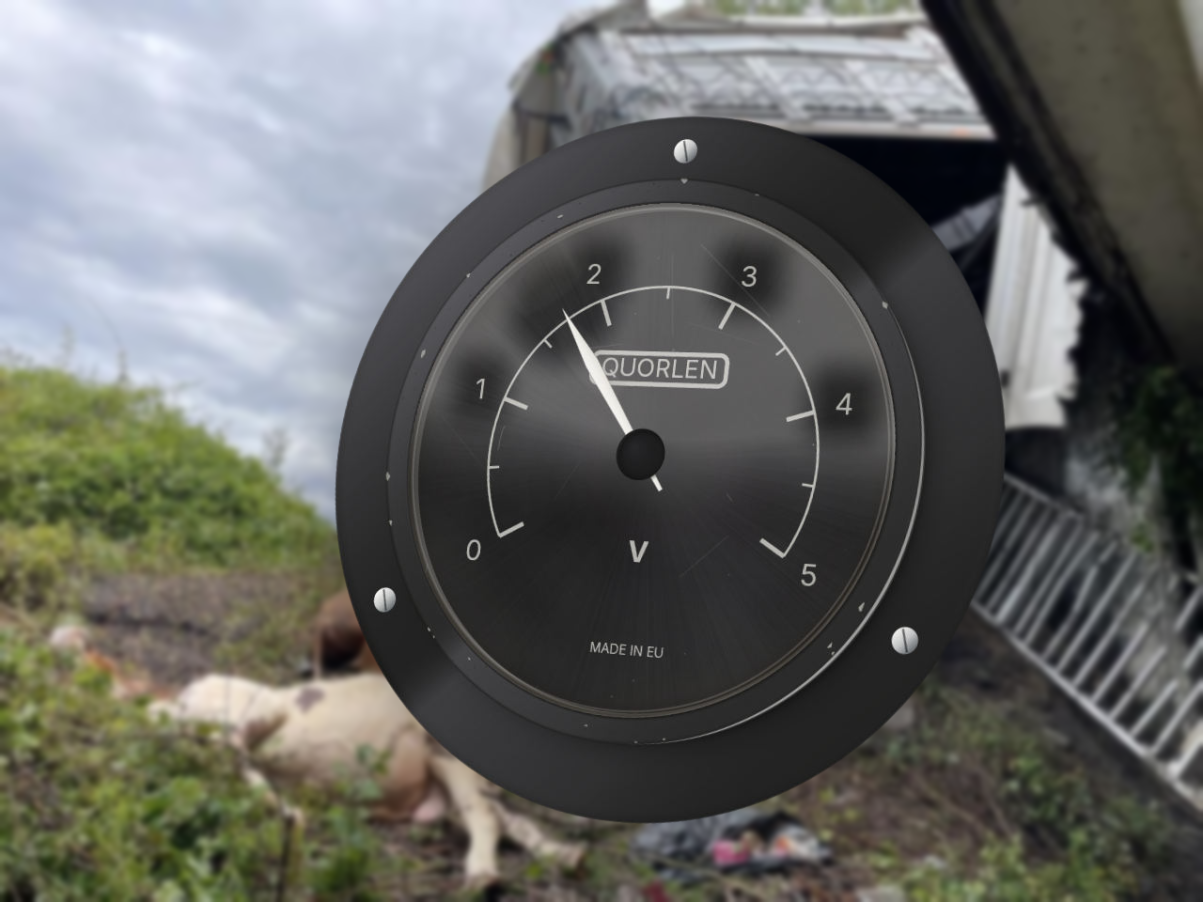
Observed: 1.75 V
